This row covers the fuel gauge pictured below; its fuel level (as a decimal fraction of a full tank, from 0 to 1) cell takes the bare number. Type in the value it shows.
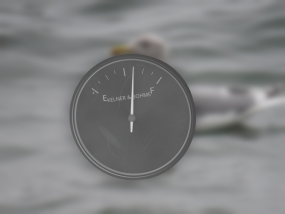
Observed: 0.625
